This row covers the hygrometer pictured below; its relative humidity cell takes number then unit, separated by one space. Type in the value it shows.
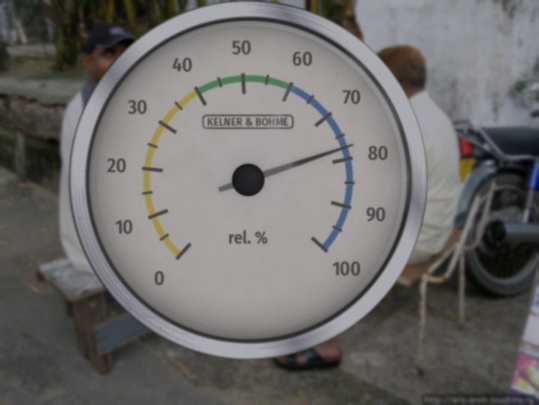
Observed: 77.5 %
